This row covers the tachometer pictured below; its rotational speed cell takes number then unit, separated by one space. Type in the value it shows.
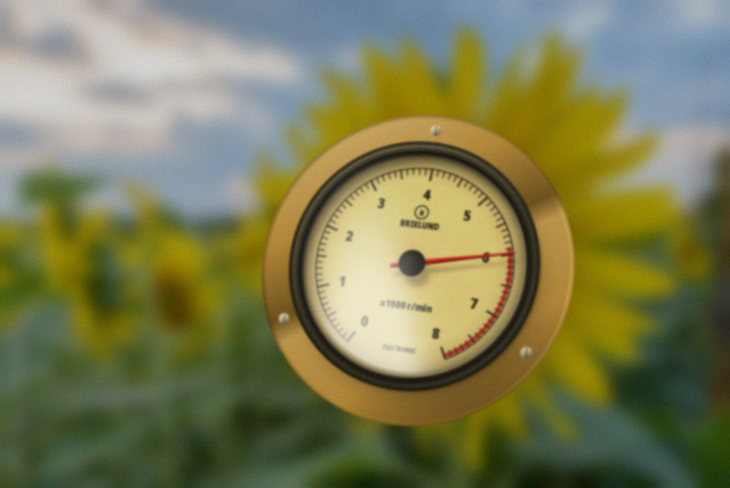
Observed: 6000 rpm
